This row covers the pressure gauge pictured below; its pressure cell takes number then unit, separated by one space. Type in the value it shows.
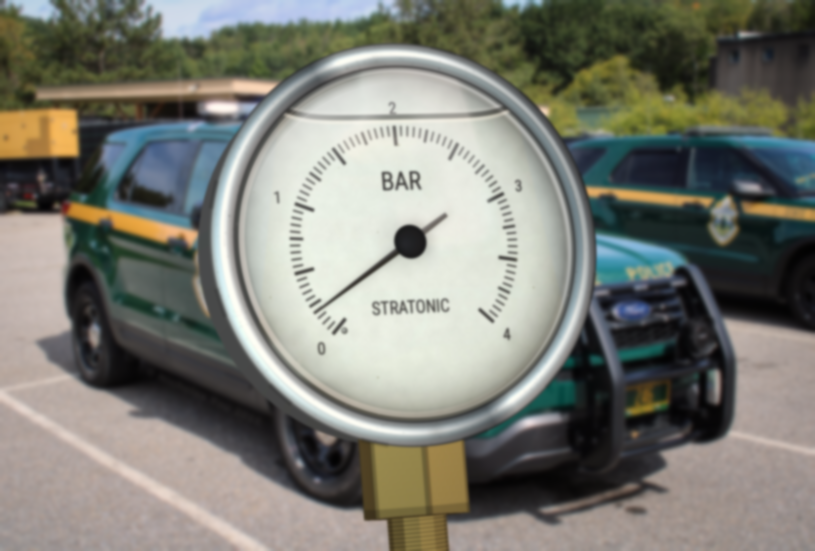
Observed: 0.2 bar
